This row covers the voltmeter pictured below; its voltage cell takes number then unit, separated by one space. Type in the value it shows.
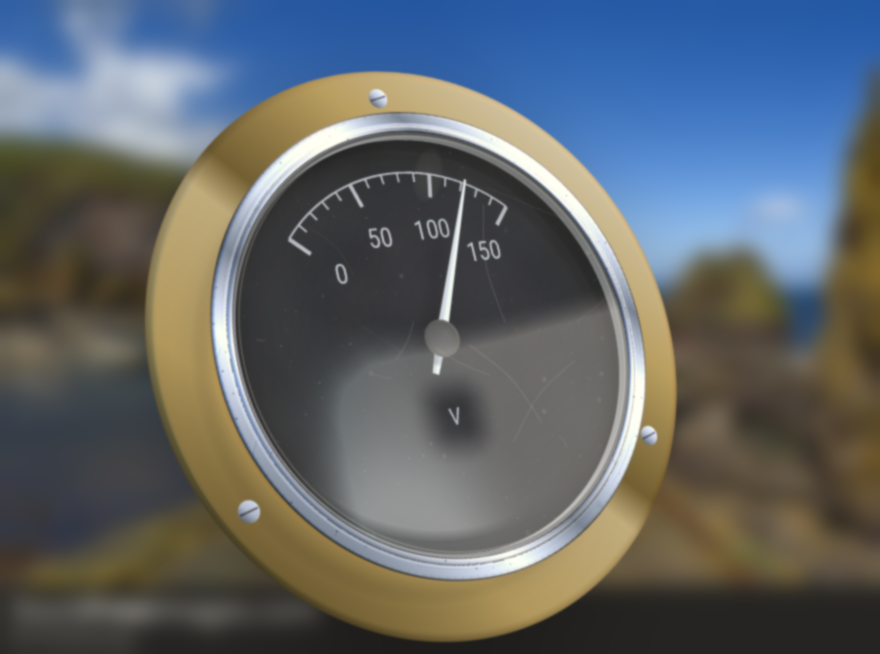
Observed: 120 V
